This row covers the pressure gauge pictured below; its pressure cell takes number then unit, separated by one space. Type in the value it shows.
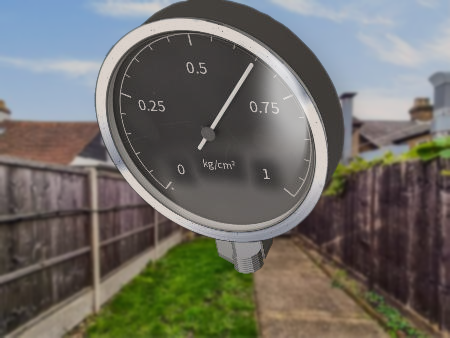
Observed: 0.65 kg/cm²
